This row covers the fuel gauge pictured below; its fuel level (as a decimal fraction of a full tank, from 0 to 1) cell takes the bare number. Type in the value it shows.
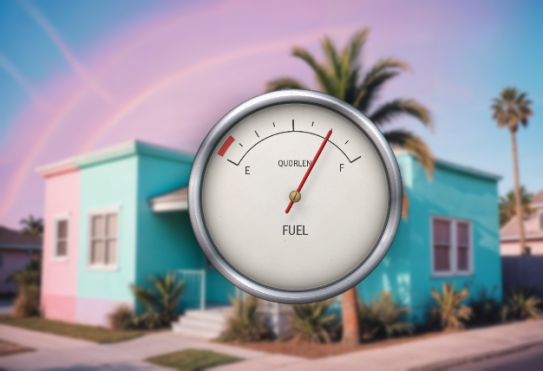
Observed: 0.75
